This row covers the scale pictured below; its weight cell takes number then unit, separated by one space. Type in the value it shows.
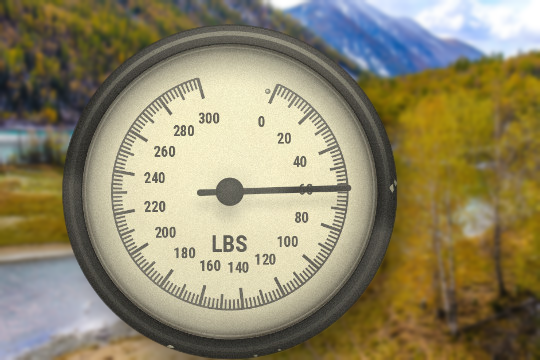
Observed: 60 lb
